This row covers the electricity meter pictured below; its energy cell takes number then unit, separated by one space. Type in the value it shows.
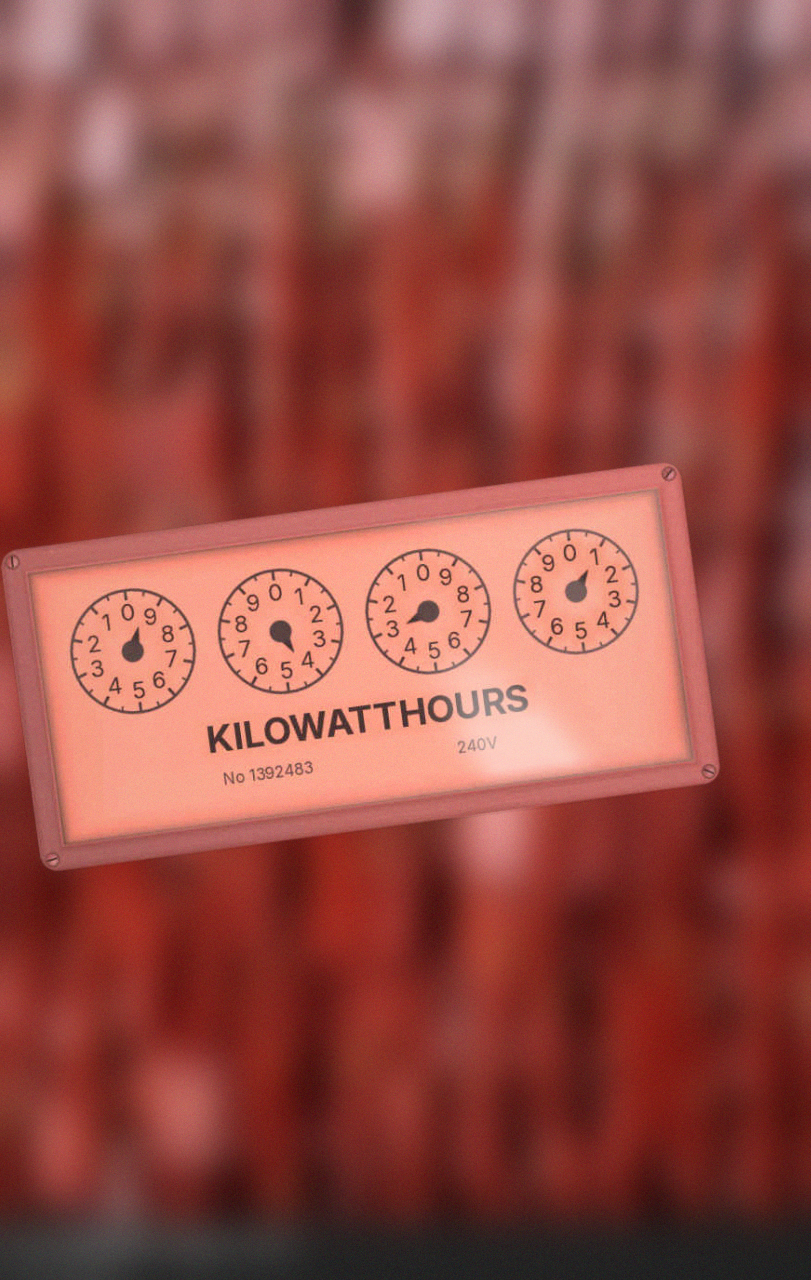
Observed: 9431 kWh
